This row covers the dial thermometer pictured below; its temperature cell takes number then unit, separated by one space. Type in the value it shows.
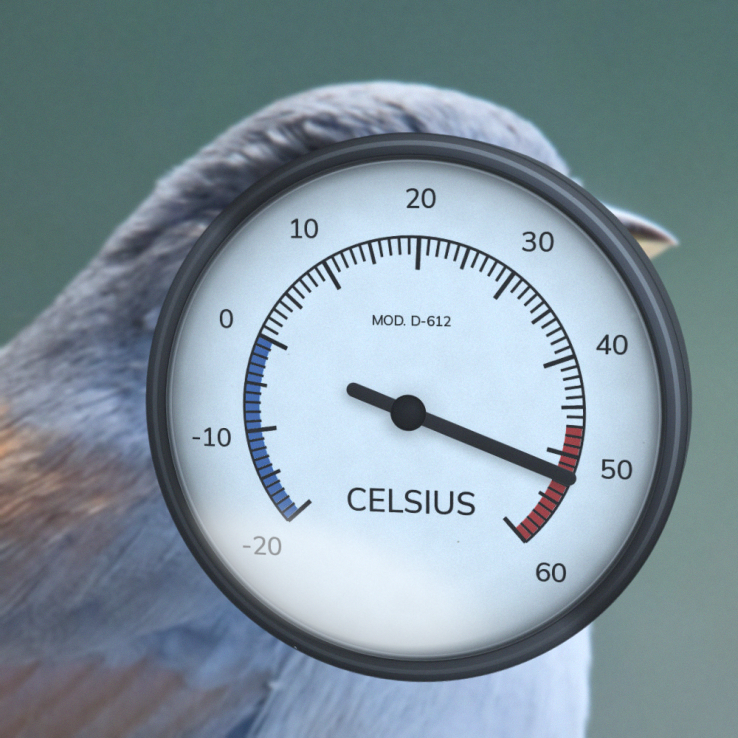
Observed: 52 °C
